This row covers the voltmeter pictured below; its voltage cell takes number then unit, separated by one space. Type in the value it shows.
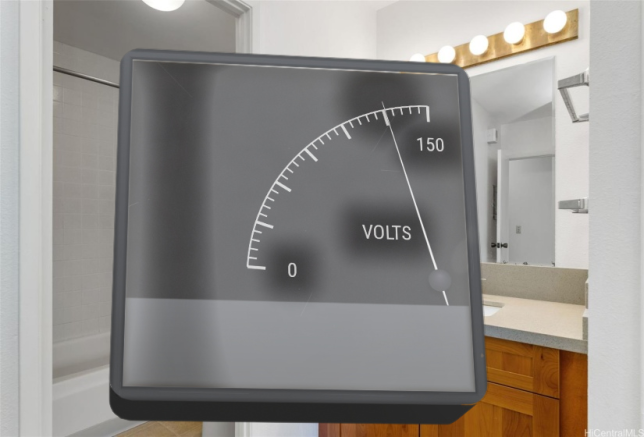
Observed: 125 V
